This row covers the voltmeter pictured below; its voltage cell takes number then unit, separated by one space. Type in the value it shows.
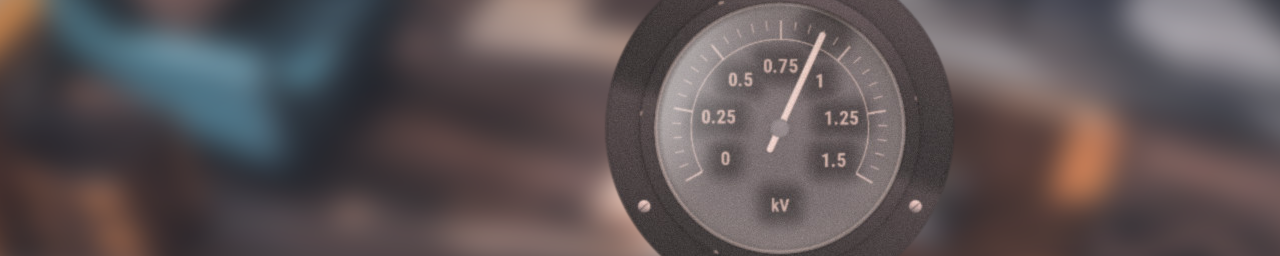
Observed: 0.9 kV
